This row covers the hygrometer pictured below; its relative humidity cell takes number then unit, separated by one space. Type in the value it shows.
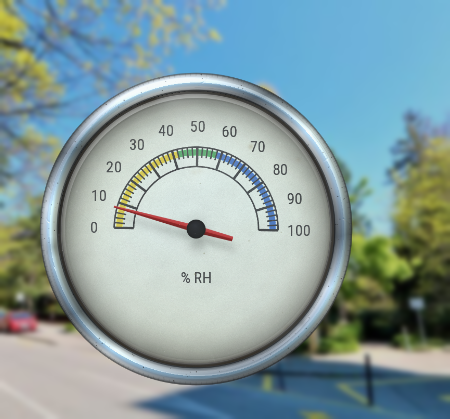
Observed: 8 %
